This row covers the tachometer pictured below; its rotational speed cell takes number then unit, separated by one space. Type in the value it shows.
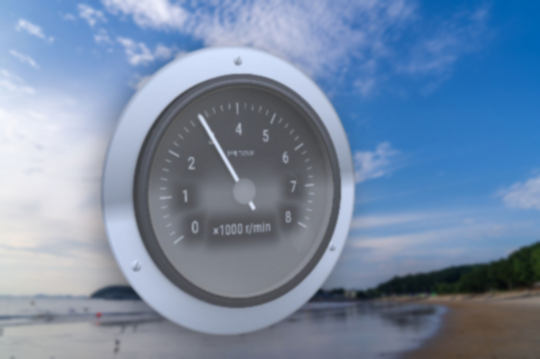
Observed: 3000 rpm
